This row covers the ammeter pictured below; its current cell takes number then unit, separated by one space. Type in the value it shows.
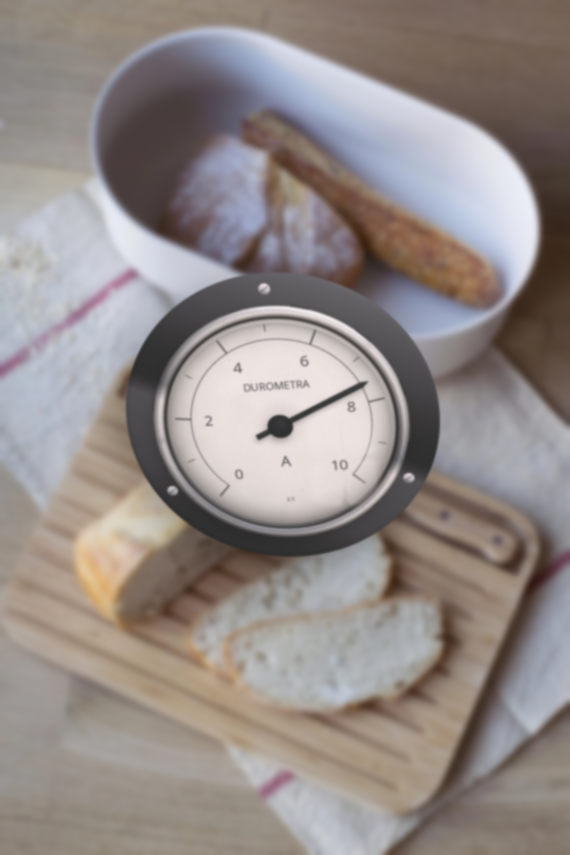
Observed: 7.5 A
